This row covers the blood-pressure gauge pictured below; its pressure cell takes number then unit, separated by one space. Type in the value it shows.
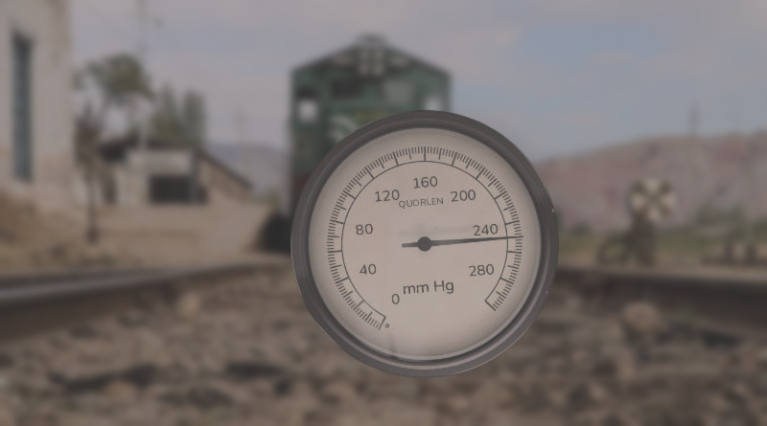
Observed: 250 mmHg
